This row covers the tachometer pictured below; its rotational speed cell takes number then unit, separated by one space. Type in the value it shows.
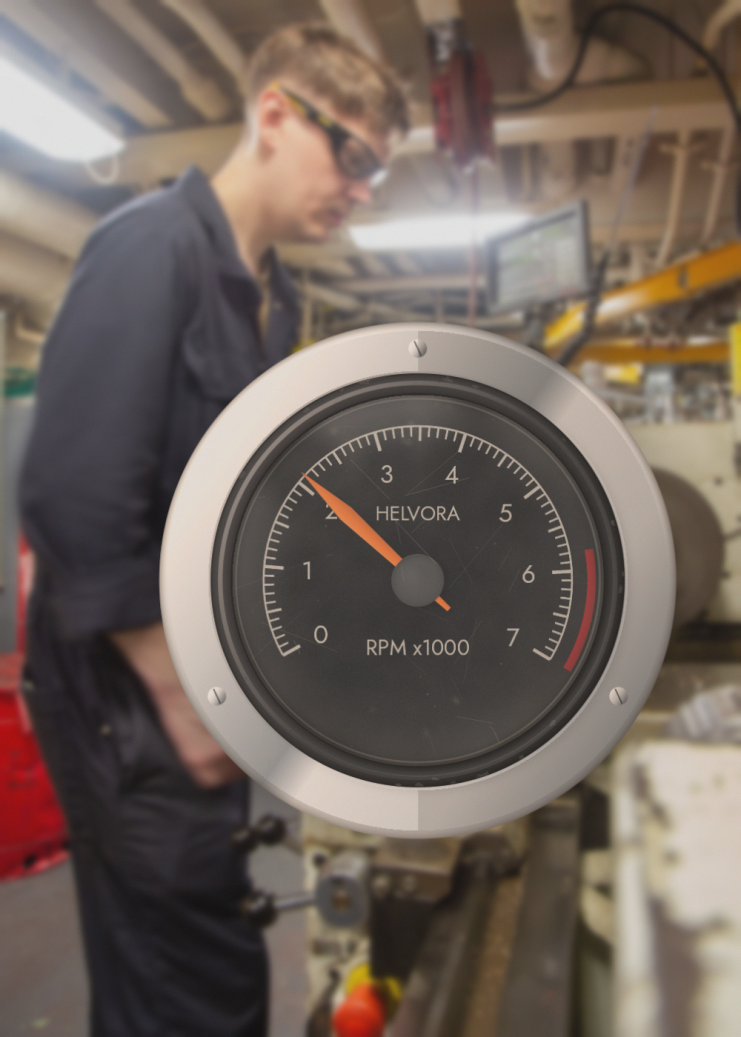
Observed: 2100 rpm
